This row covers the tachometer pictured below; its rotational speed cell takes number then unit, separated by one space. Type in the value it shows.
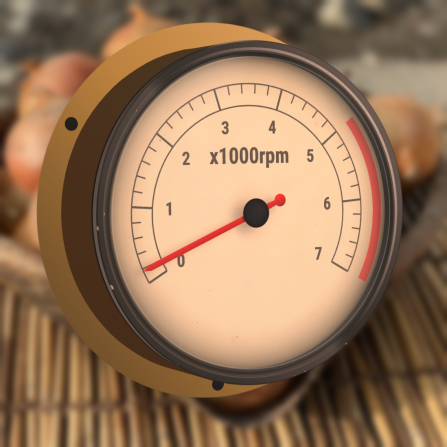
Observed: 200 rpm
